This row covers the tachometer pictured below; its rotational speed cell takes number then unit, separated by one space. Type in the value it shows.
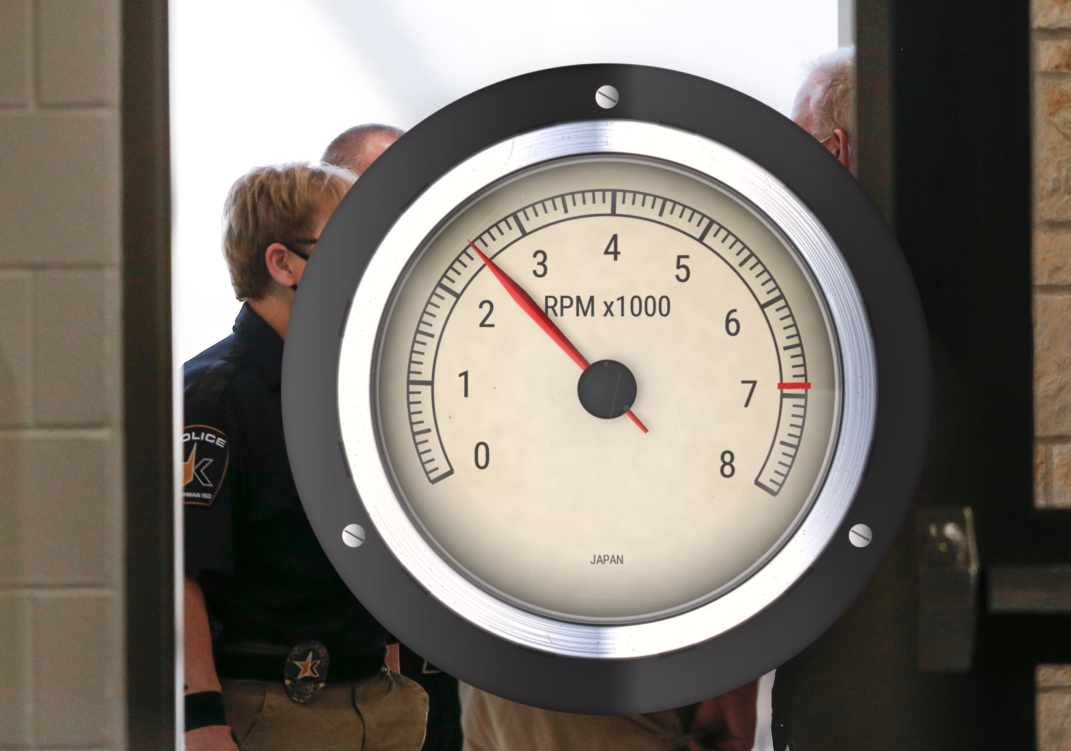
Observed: 2500 rpm
